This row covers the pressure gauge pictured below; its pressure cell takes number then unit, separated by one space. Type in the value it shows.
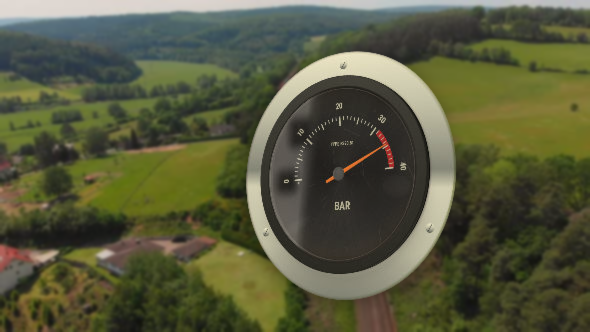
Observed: 35 bar
